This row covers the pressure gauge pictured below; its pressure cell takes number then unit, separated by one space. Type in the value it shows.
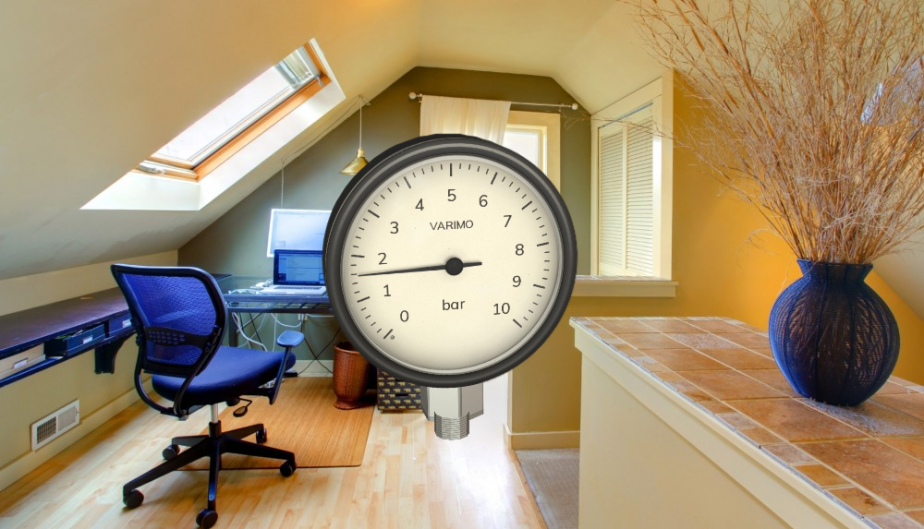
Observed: 1.6 bar
